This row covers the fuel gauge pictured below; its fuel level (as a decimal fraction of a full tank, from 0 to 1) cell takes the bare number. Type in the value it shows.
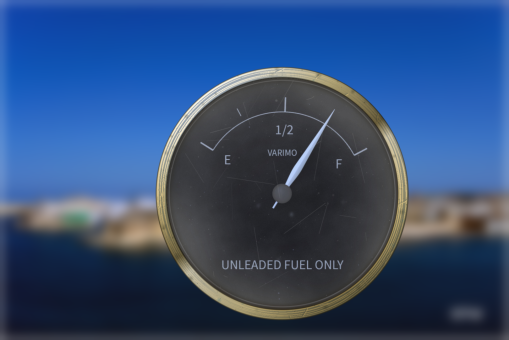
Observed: 0.75
